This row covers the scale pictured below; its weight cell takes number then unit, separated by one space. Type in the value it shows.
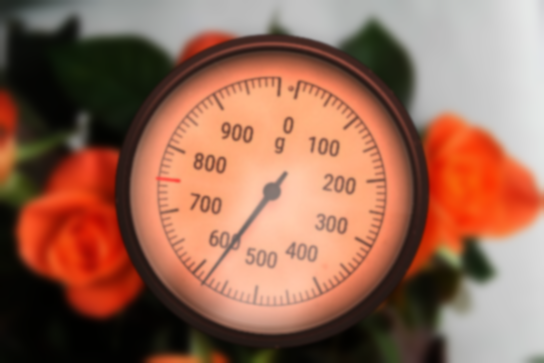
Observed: 580 g
